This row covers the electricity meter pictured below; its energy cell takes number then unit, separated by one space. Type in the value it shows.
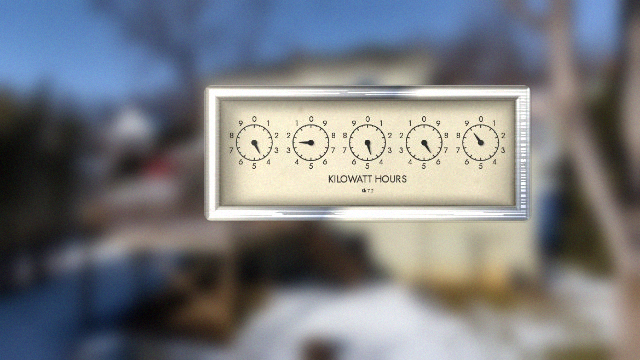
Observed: 42459 kWh
